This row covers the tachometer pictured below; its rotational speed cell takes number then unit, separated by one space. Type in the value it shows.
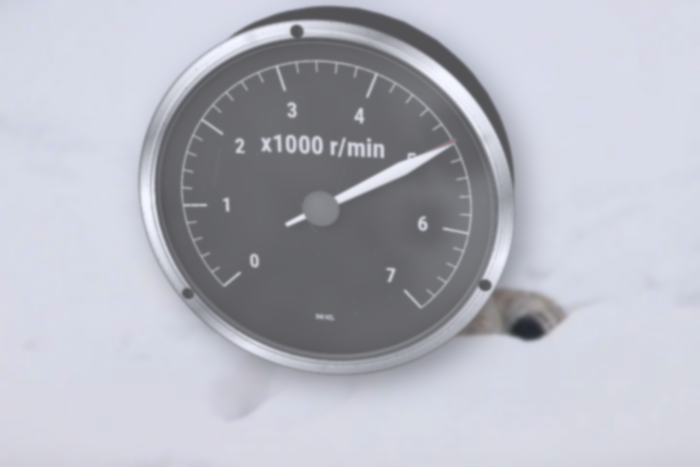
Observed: 5000 rpm
